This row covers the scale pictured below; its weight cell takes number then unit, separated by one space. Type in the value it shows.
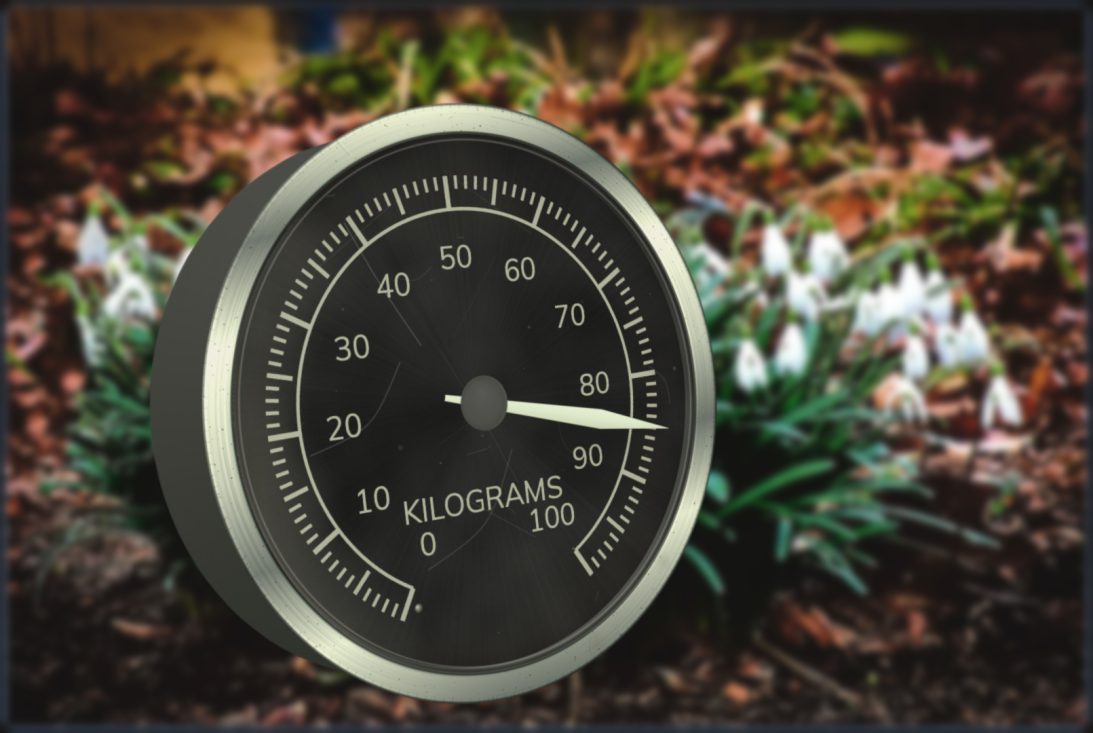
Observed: 85 kg
